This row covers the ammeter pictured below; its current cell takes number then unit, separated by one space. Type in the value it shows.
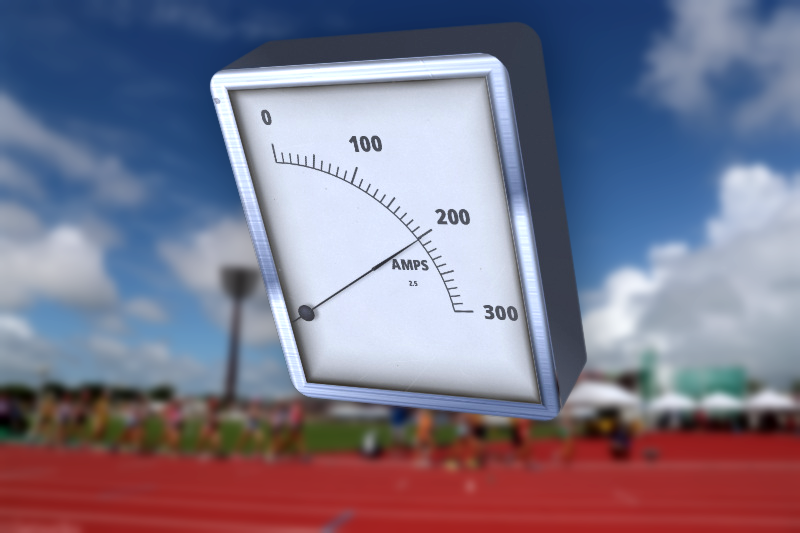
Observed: 200 A
